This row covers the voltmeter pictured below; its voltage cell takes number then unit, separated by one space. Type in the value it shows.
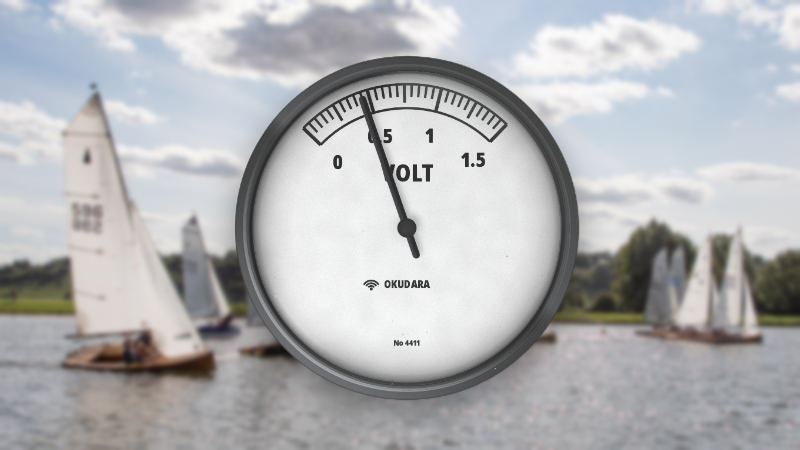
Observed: 0.45 V
